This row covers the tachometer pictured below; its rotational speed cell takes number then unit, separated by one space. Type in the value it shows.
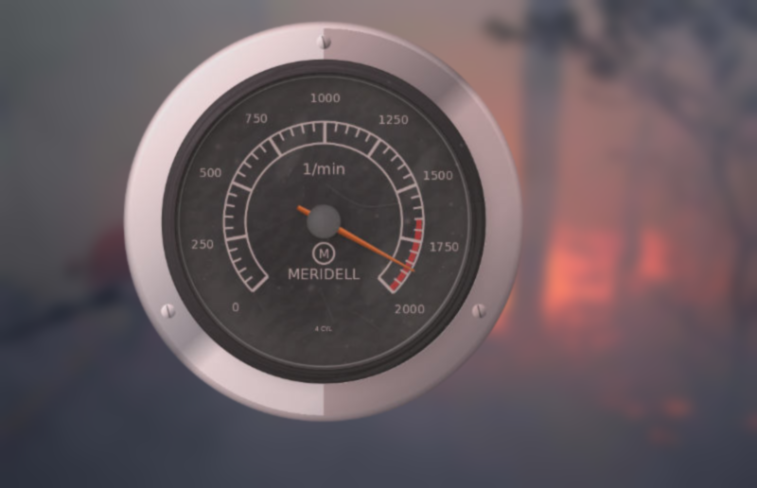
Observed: 1875 rpm
